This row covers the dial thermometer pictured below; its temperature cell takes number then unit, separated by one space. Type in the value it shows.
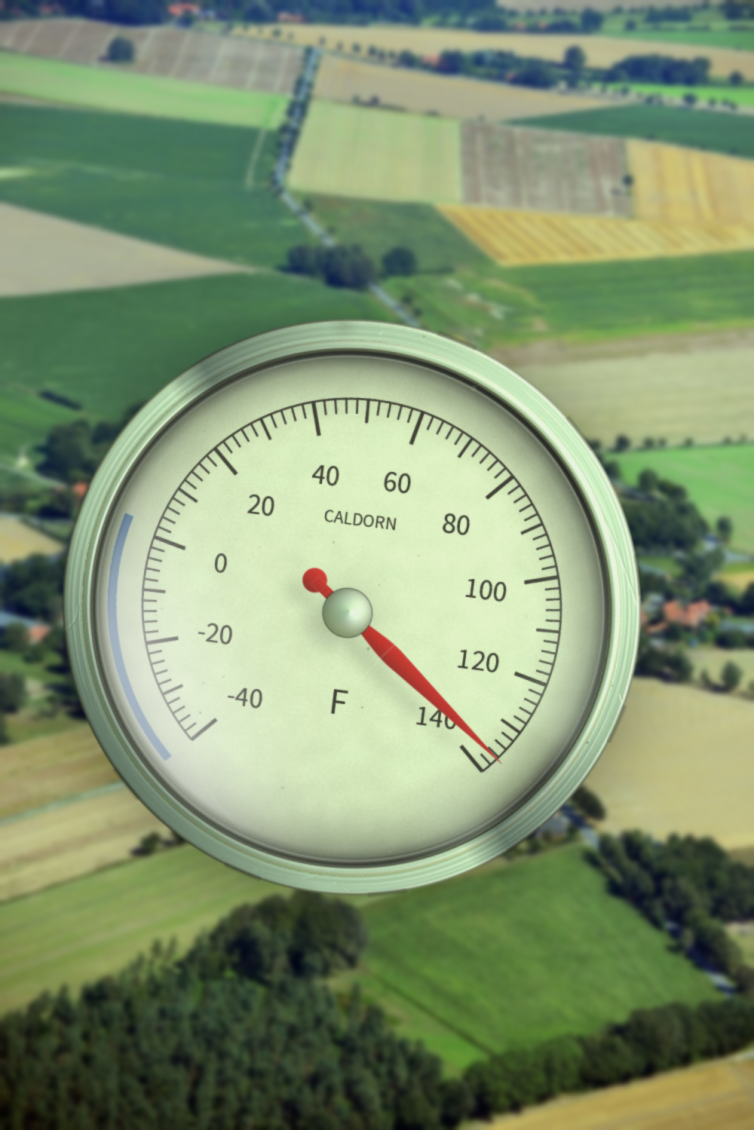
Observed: 136 °F
